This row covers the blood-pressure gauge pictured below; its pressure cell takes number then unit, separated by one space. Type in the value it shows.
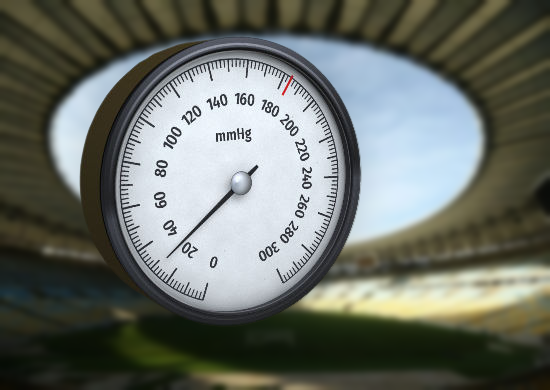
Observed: 30 mmHg
